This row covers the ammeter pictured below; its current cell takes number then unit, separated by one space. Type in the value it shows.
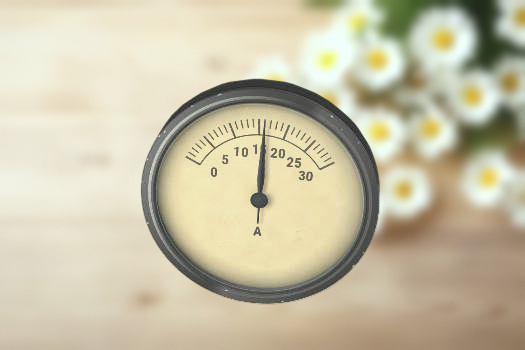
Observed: 16 A
